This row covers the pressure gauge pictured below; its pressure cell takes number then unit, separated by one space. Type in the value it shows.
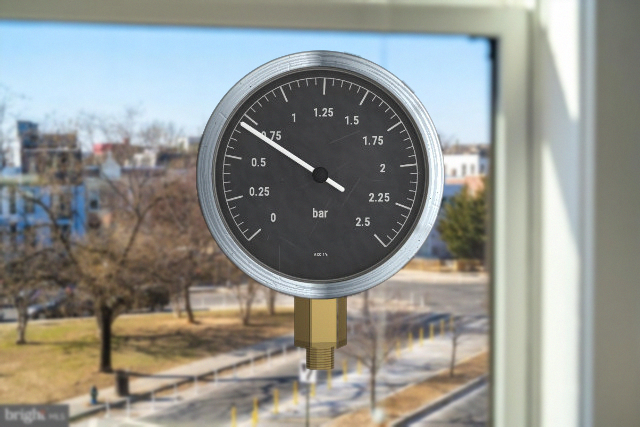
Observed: 0.7 bar
